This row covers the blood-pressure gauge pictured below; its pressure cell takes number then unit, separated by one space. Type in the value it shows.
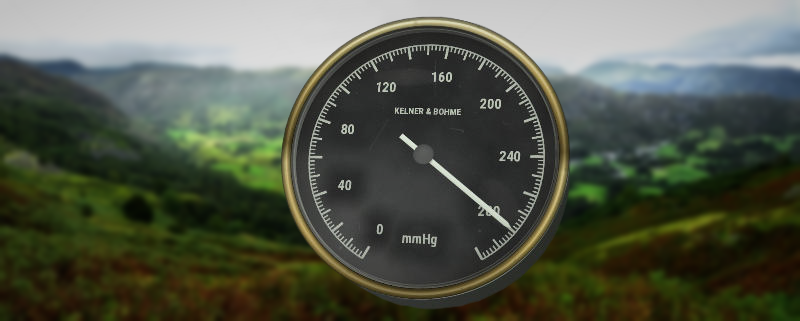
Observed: 280 mmHg
